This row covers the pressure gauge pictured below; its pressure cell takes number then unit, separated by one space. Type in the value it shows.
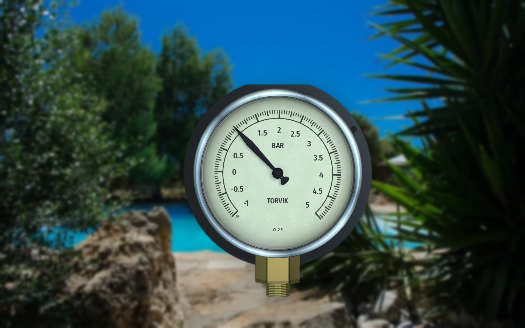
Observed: 1 bar
